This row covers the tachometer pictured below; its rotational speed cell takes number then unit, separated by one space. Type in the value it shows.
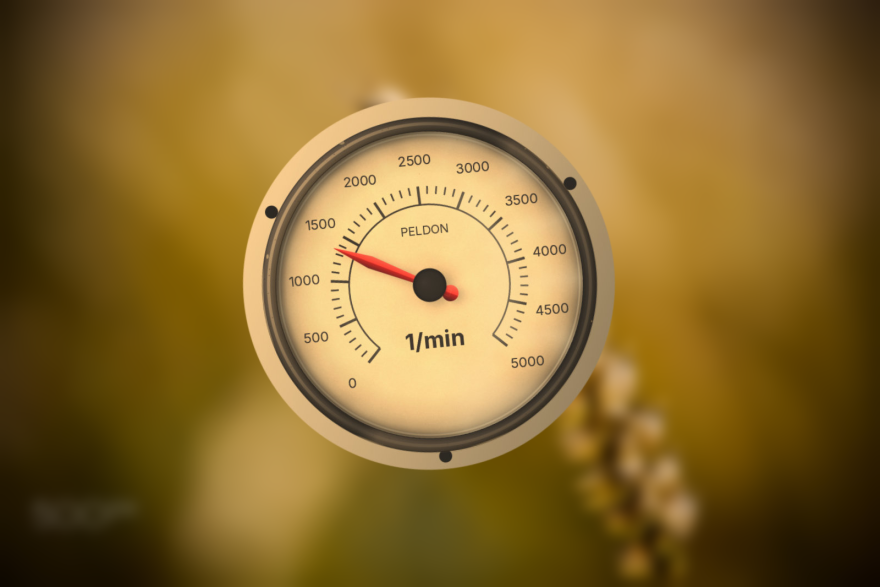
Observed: 1350 rpm
